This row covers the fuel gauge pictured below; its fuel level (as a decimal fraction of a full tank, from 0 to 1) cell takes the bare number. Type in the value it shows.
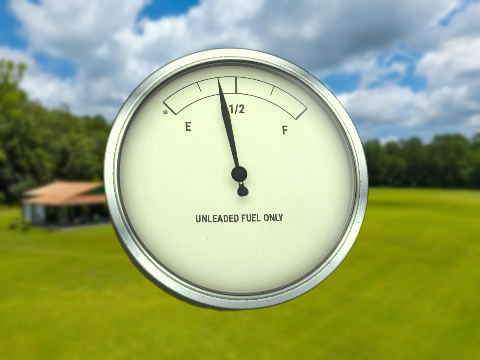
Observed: 0.375
